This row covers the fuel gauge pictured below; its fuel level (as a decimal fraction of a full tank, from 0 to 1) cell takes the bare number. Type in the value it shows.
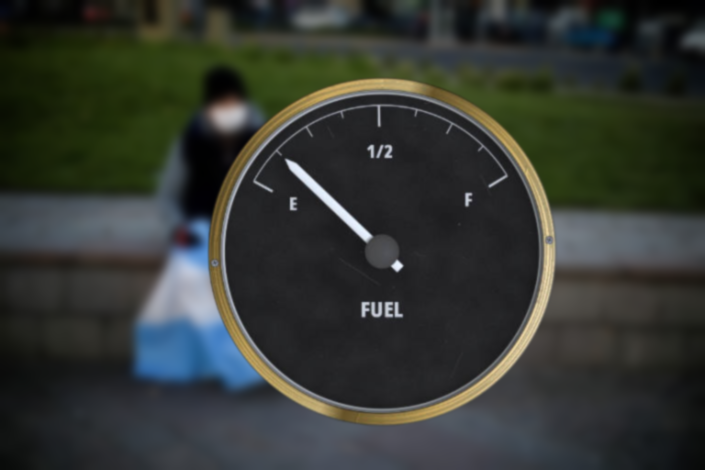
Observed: 0.125
